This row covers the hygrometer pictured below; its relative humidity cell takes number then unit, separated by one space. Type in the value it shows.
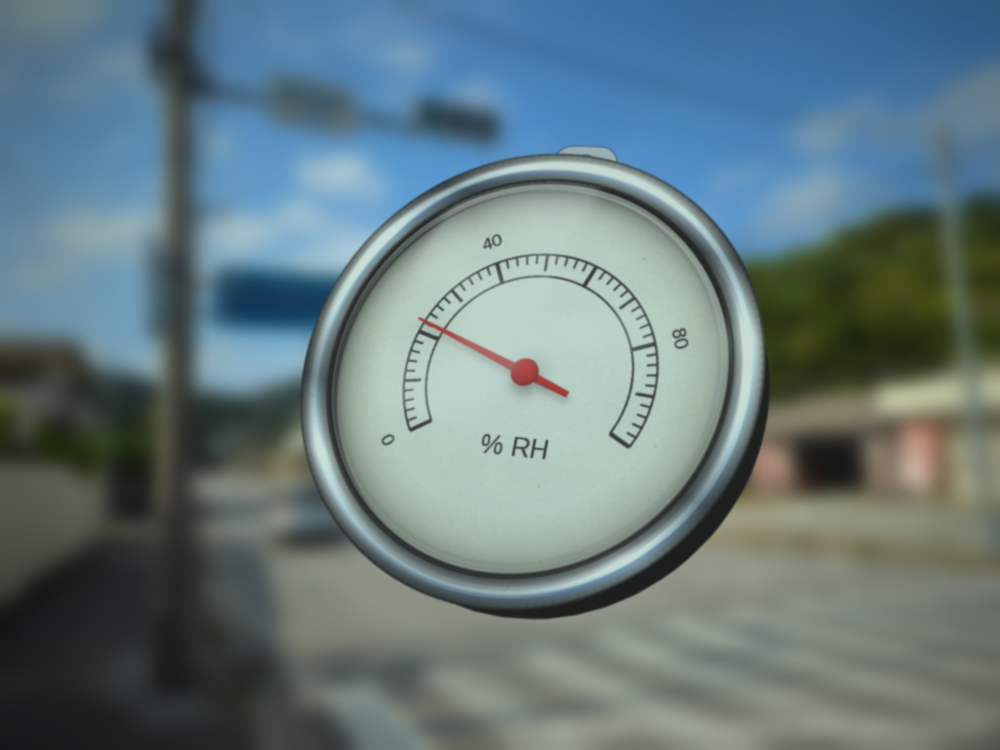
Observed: 22 %
